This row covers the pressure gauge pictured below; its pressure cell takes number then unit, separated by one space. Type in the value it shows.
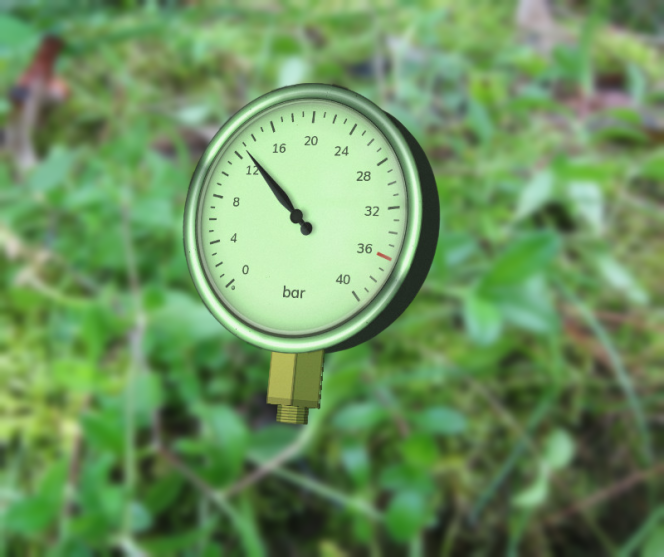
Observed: 13 bar
